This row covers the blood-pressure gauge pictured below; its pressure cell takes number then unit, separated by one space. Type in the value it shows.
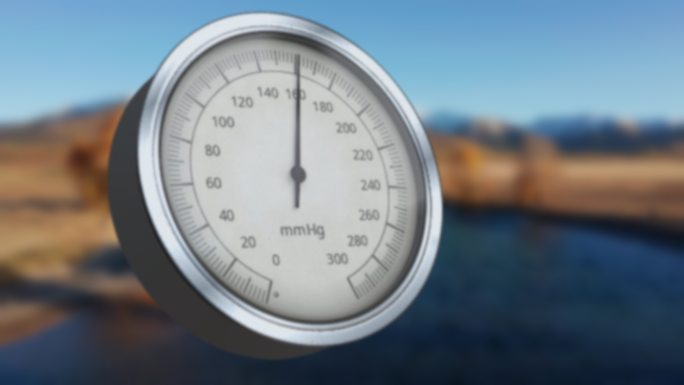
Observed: 160 mmHg
